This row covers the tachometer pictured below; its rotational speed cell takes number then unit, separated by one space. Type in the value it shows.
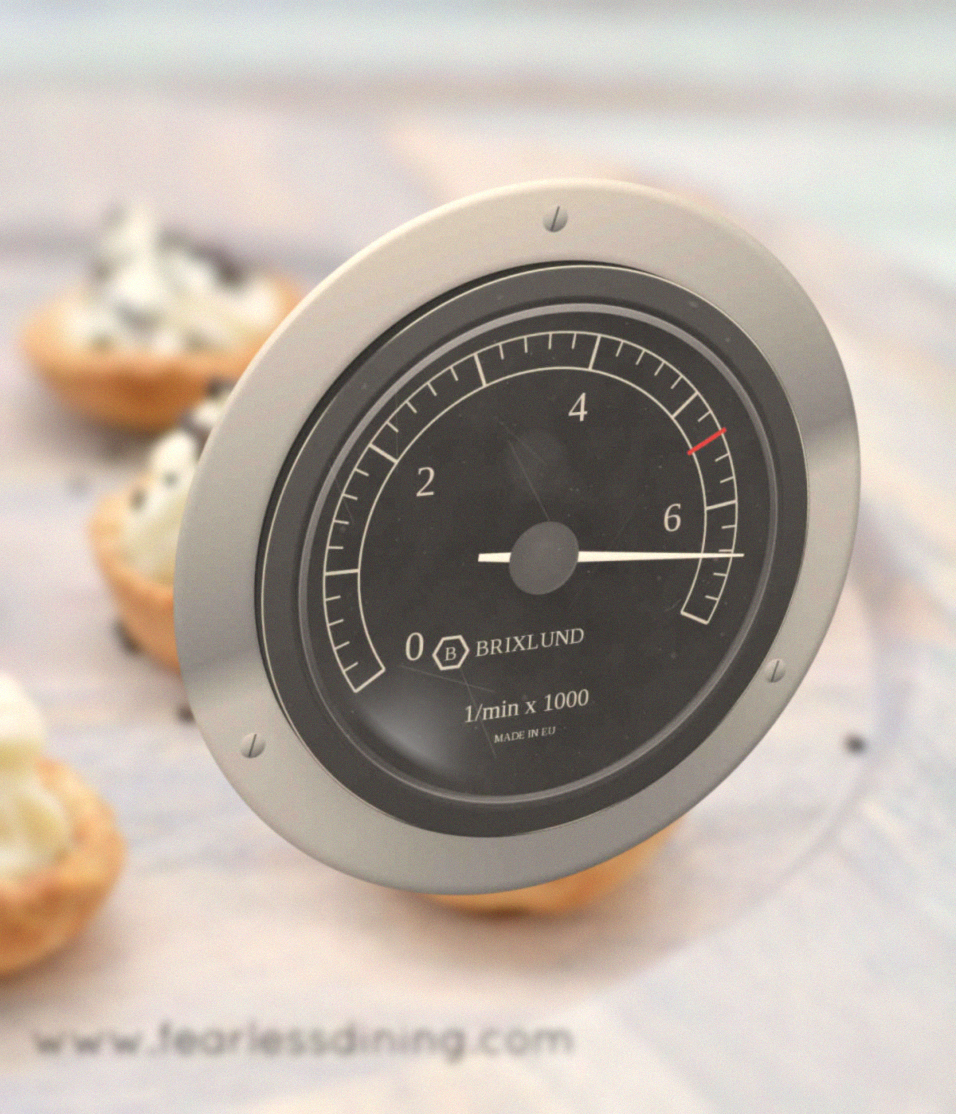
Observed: 6400 rpm
